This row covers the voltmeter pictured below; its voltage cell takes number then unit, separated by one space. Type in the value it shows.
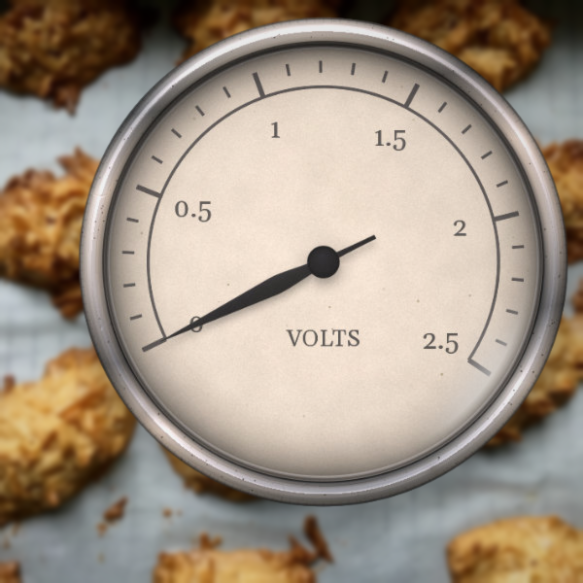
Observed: 0 V
